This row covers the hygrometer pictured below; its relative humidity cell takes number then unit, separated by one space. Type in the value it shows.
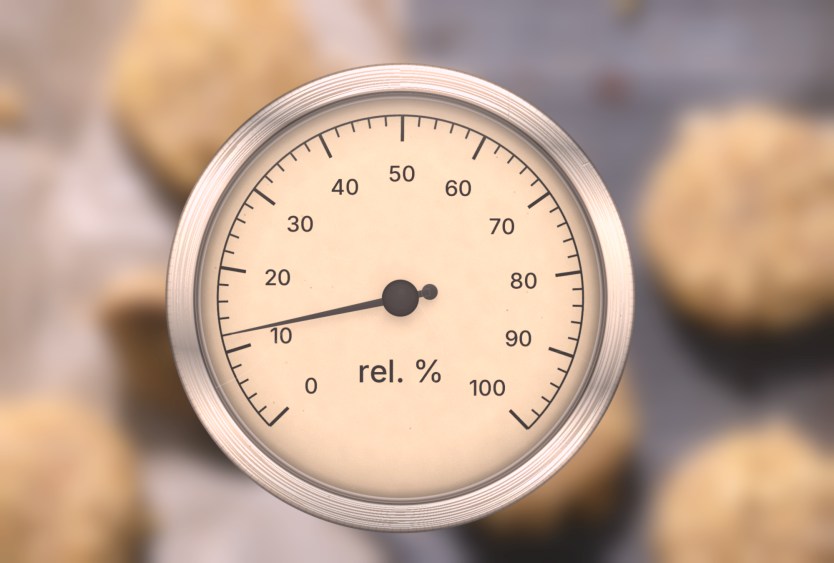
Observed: 12 %
